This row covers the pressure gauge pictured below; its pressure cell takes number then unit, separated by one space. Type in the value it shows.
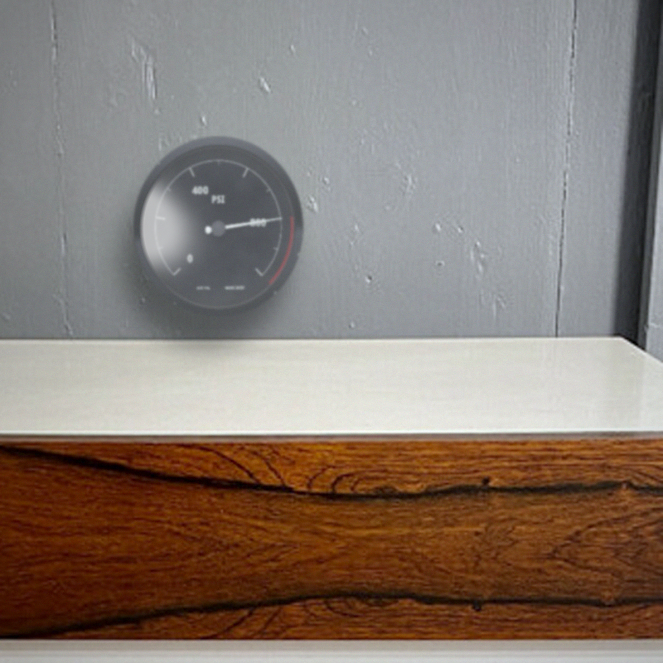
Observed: 800 psi
